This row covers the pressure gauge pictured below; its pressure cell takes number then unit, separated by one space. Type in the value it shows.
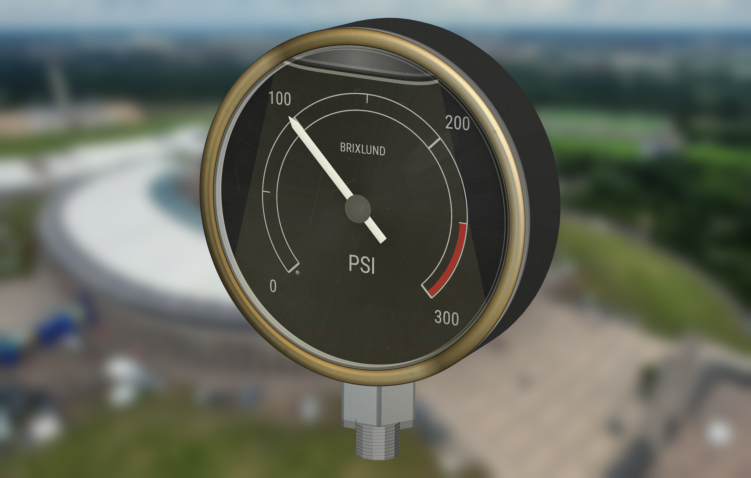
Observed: 100 psi
